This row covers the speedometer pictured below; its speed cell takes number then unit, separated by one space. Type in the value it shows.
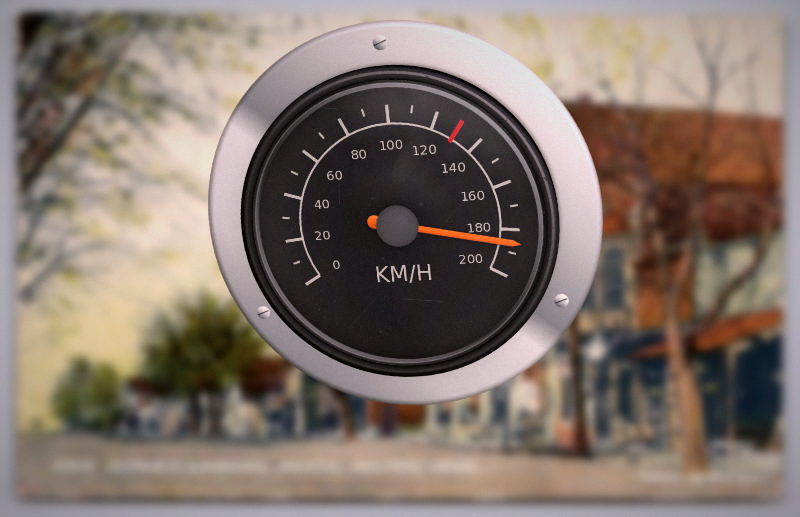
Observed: 185 km/h
